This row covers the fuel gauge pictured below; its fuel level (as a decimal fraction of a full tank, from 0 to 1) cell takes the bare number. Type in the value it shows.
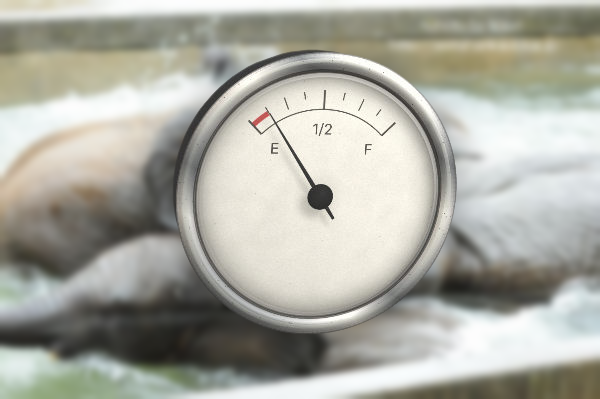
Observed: 0.125
